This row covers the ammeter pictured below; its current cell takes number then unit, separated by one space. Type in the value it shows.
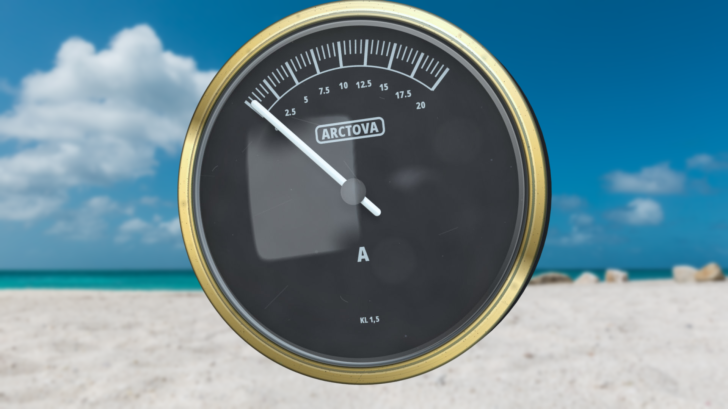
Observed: 0.5 A
